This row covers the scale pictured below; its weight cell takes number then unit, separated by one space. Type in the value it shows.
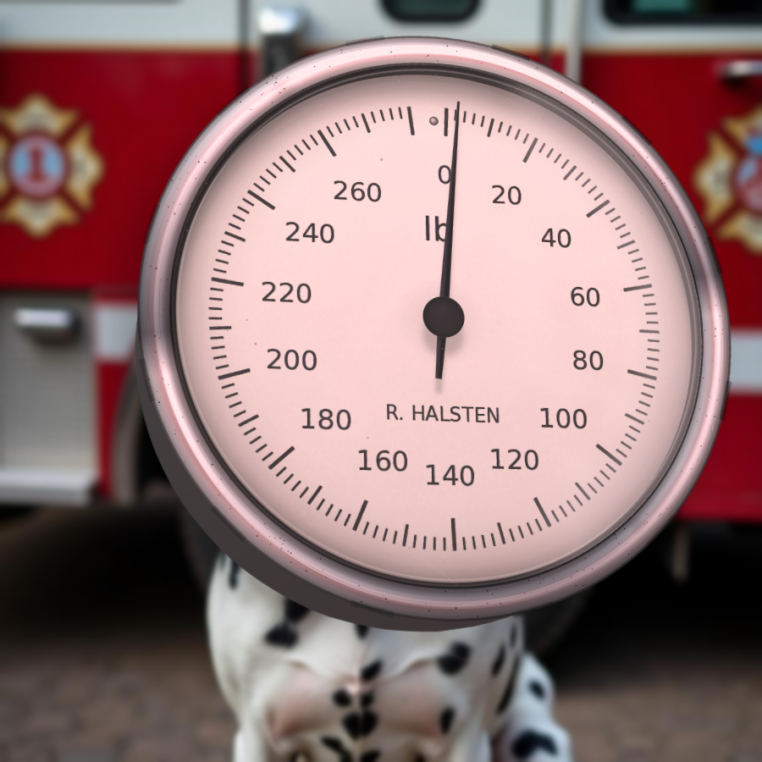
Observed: 2 lb
